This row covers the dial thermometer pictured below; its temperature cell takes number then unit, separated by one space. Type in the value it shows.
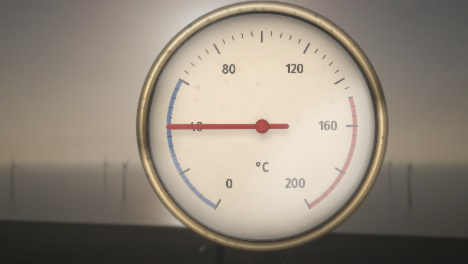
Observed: 40 °C
